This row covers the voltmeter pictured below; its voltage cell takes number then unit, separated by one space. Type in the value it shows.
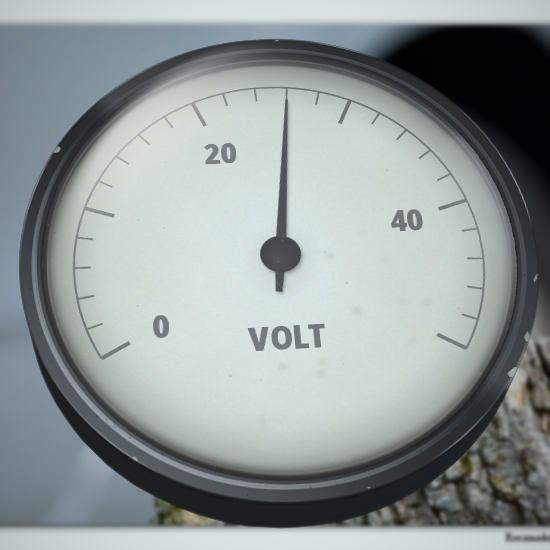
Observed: 26 V
